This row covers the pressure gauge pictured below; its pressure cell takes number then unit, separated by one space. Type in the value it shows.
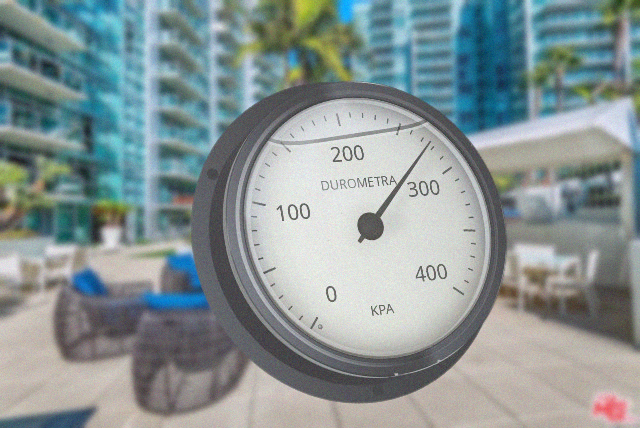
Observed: 275 kPa
